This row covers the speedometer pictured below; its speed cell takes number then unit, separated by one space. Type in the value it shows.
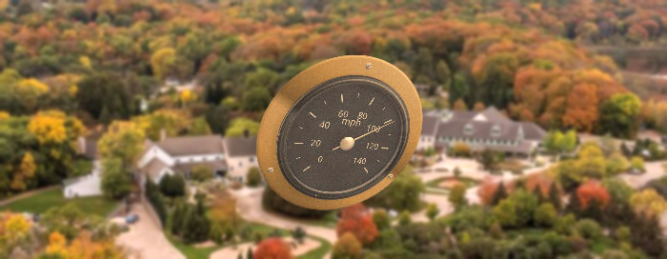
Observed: 100 mph
